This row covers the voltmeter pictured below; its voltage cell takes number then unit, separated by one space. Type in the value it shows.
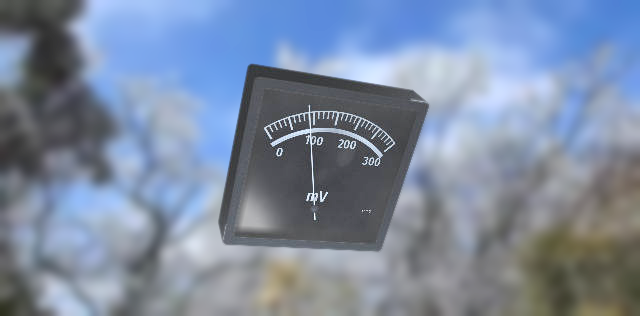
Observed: 90 mV
